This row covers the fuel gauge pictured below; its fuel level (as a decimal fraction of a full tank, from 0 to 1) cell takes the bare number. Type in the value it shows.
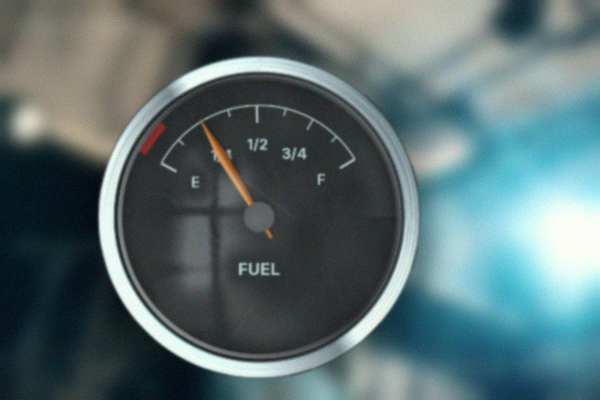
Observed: 0.25
